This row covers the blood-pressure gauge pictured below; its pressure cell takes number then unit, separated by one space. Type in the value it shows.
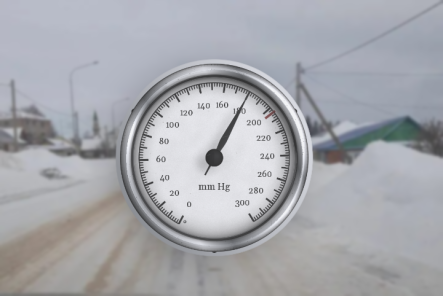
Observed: 180 mmHg
